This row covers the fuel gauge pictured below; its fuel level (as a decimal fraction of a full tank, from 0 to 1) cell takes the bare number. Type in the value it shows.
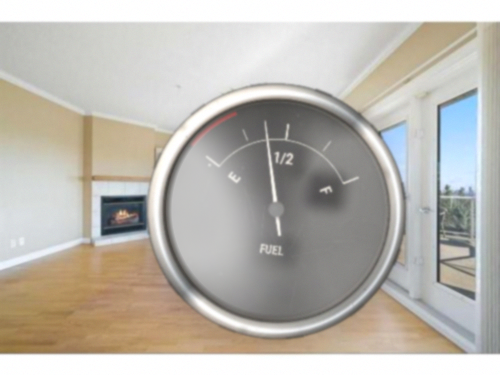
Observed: 0.375
